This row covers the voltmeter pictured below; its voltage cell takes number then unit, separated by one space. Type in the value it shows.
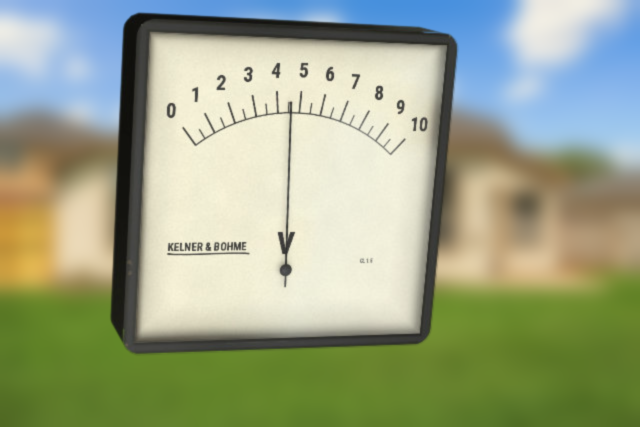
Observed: 4.5 V
